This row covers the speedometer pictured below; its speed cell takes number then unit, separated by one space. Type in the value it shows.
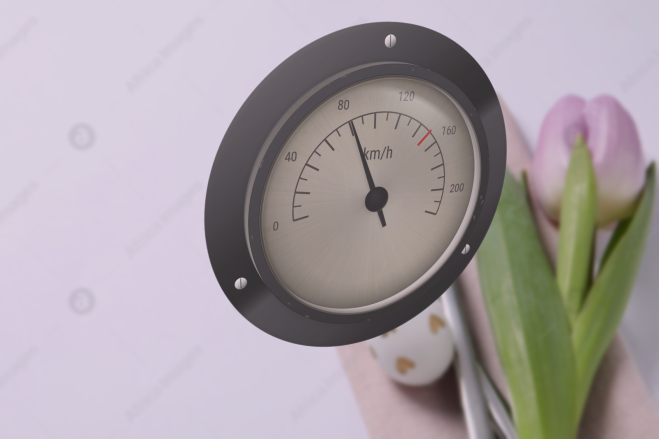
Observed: 80 km/h
